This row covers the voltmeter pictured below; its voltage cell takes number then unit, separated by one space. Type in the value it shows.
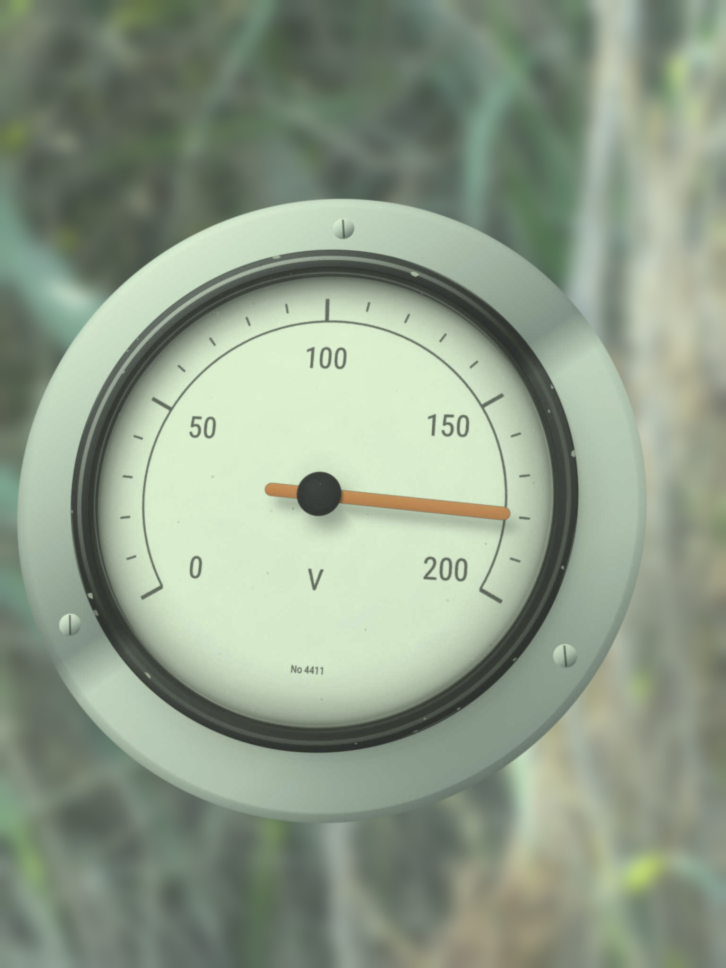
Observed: 180 V
